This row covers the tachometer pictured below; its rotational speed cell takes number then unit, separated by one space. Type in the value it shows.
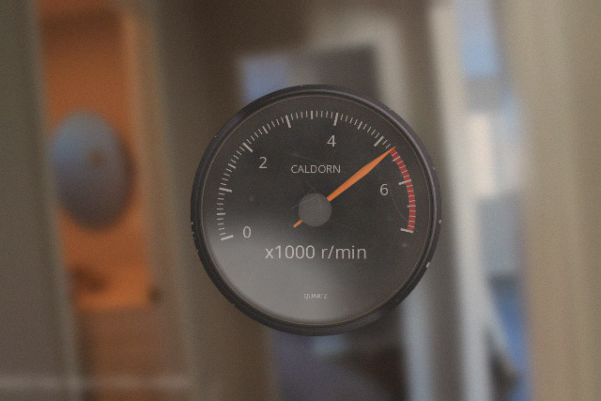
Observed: 5300 rpm
